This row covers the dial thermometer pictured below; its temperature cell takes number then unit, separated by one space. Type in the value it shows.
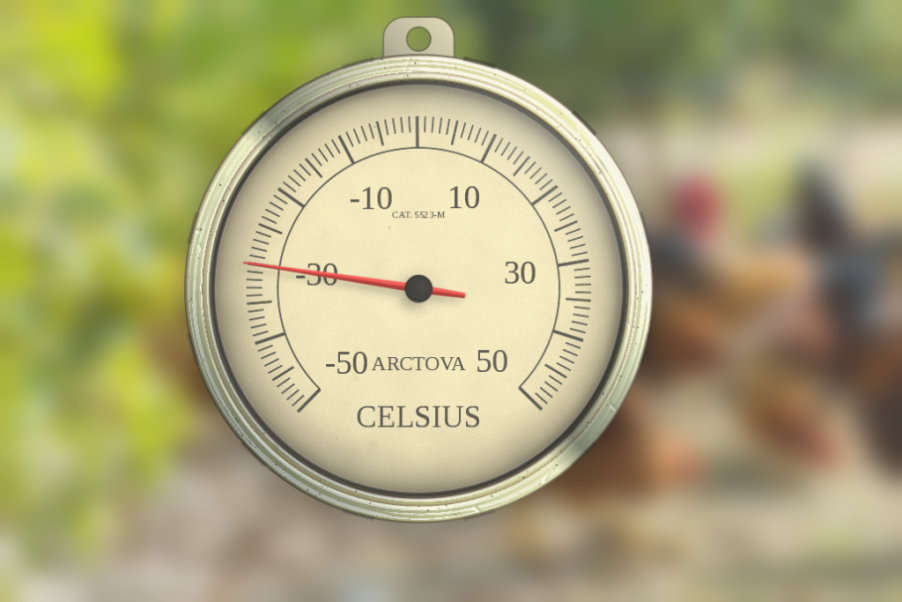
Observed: -30 °C
